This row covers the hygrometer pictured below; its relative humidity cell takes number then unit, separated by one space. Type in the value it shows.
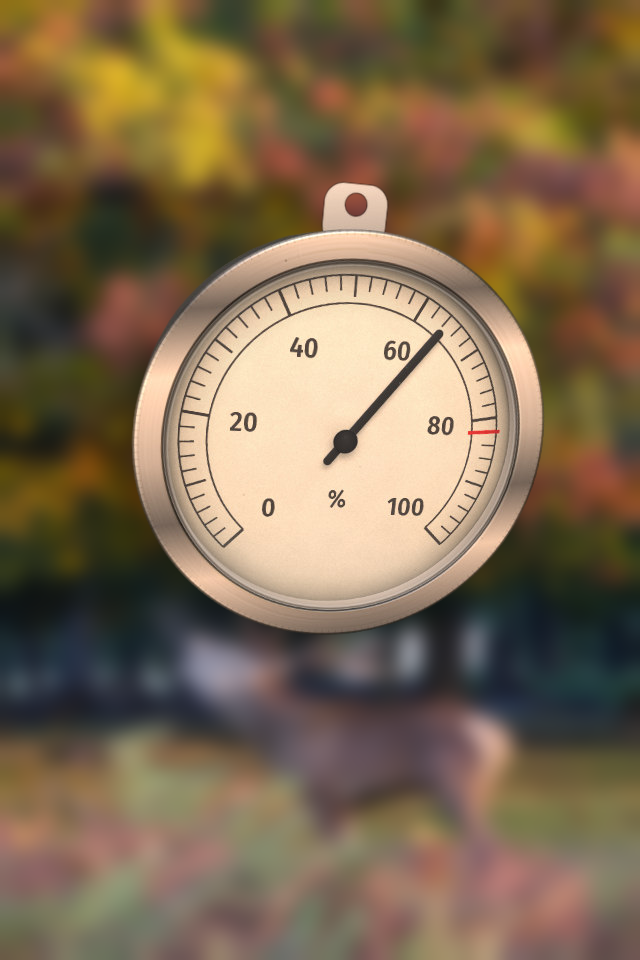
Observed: 64 %
